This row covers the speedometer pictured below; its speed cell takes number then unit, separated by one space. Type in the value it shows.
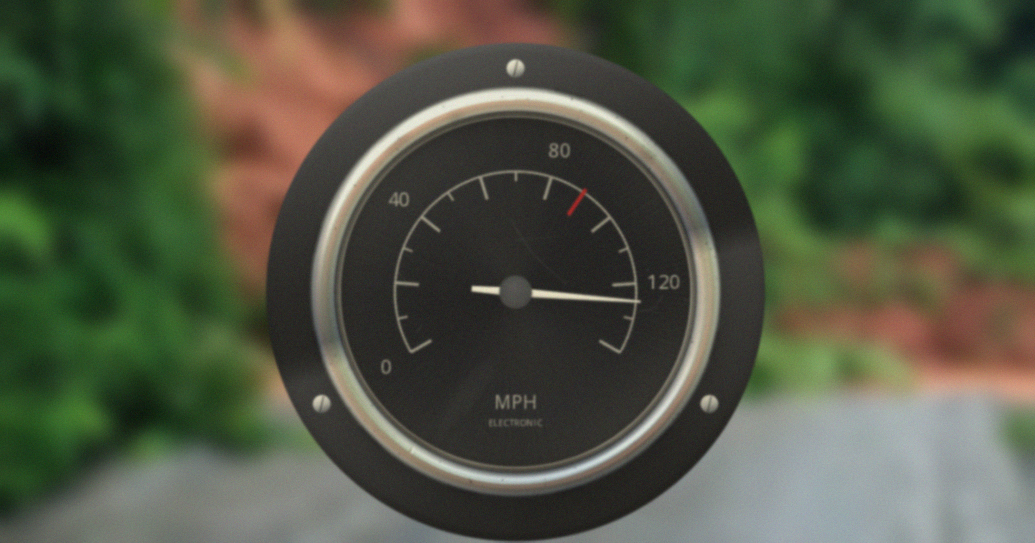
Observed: 125 mph
